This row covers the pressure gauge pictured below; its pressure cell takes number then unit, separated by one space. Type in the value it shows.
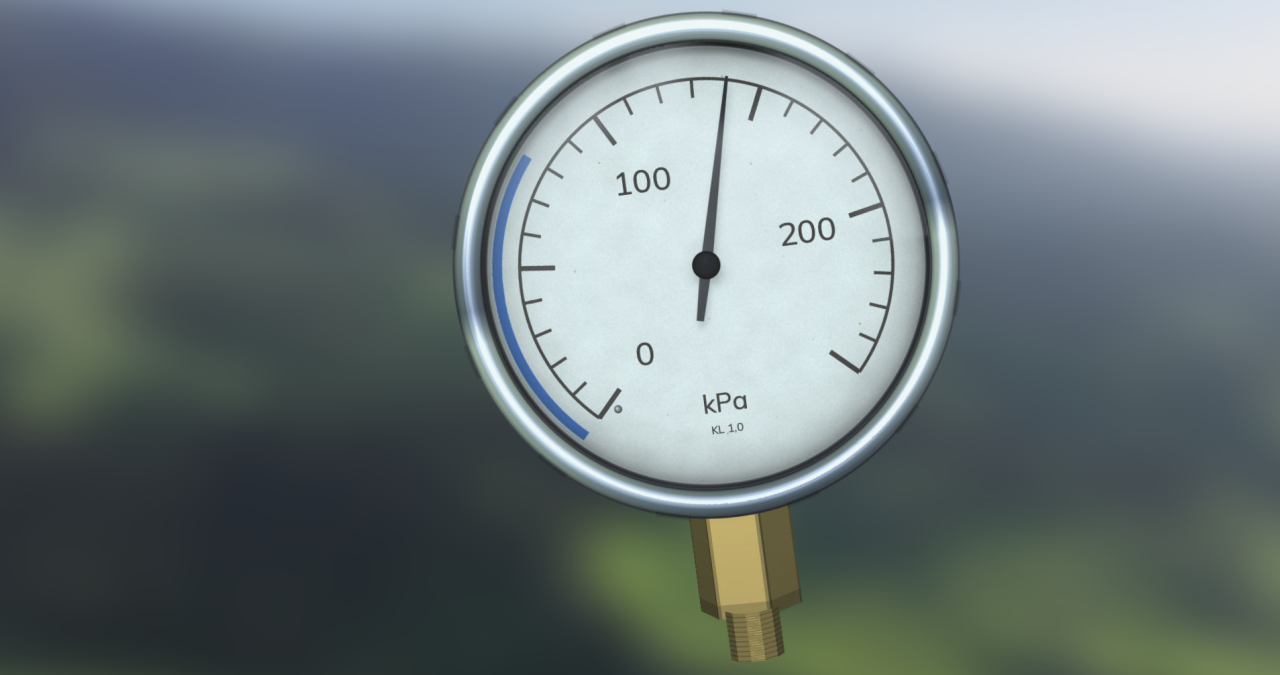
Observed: 140 kPa
